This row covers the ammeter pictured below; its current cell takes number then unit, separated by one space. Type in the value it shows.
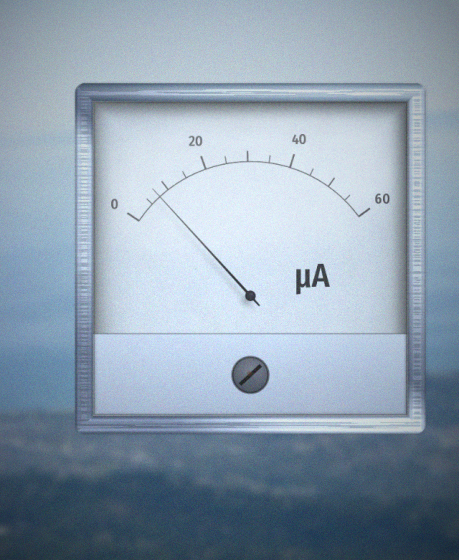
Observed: 7.5 µA
